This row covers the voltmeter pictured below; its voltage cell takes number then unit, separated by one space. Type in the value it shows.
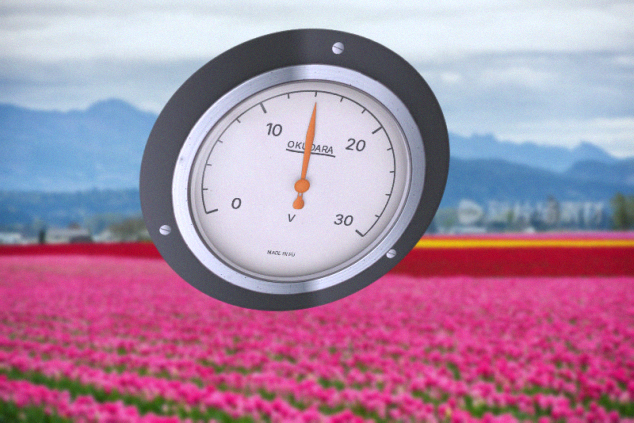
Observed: 14 V
